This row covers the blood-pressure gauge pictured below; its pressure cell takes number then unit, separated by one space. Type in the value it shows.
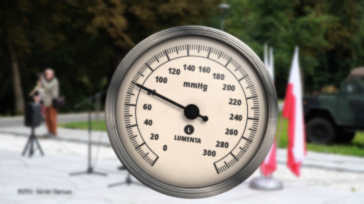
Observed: 80 mmHg
